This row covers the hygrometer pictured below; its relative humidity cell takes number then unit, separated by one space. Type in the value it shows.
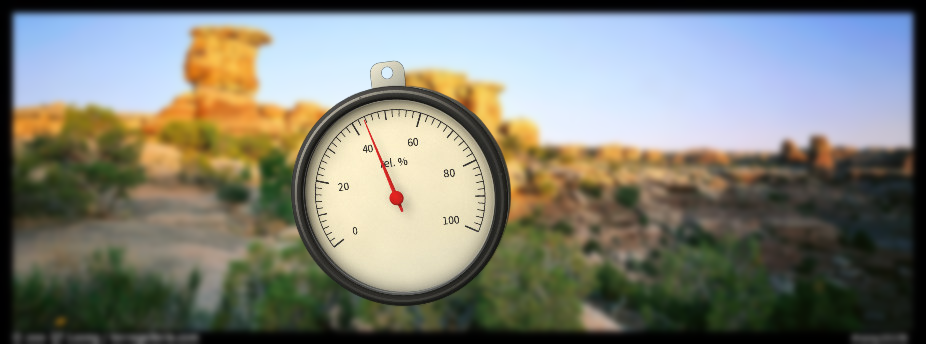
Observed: 44 %
